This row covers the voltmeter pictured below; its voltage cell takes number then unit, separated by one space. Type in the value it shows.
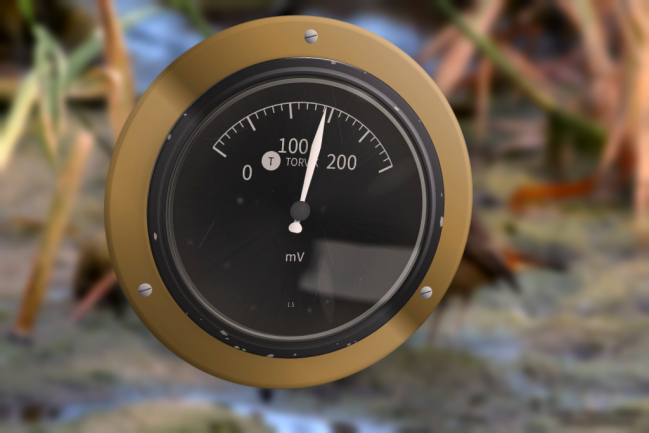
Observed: 140 mV
